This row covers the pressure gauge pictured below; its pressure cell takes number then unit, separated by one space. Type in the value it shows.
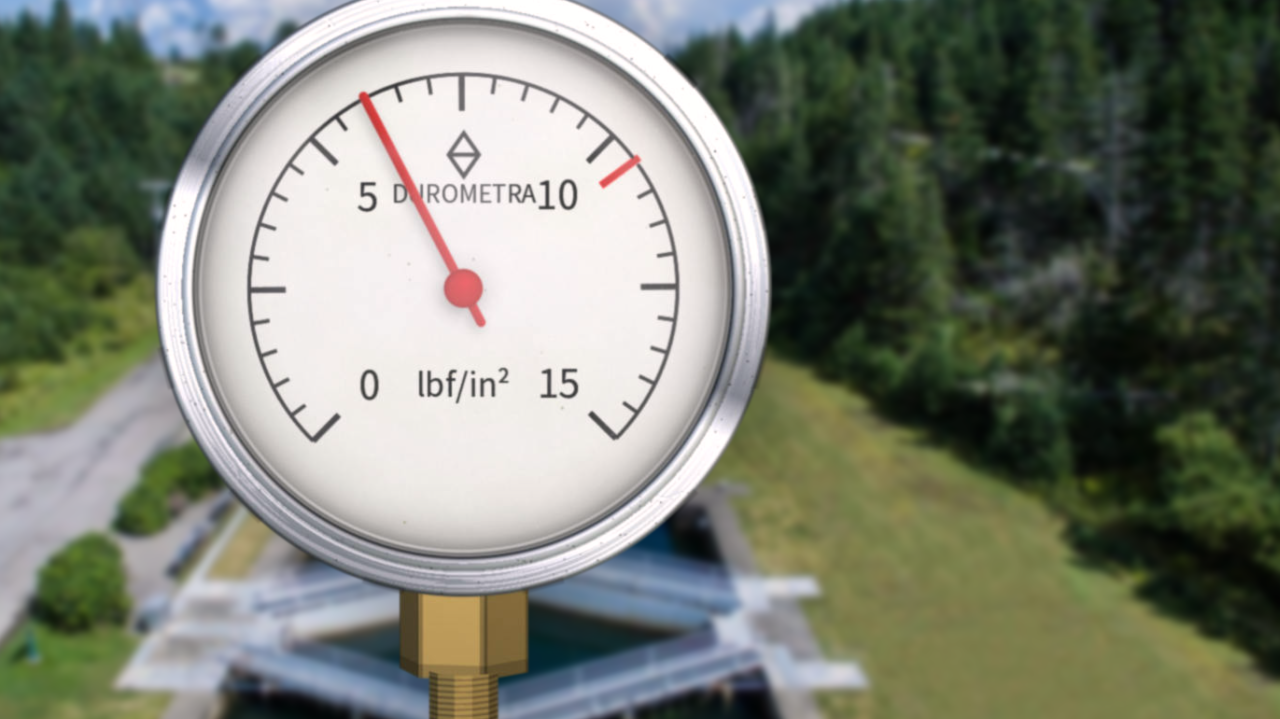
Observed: 6 psi
